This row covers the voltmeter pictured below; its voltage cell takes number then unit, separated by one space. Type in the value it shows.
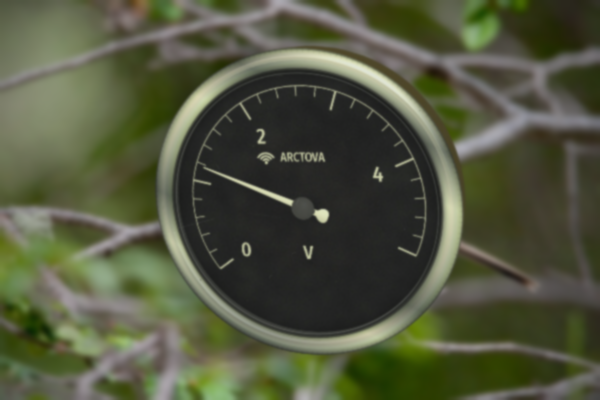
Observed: 1.2 V
